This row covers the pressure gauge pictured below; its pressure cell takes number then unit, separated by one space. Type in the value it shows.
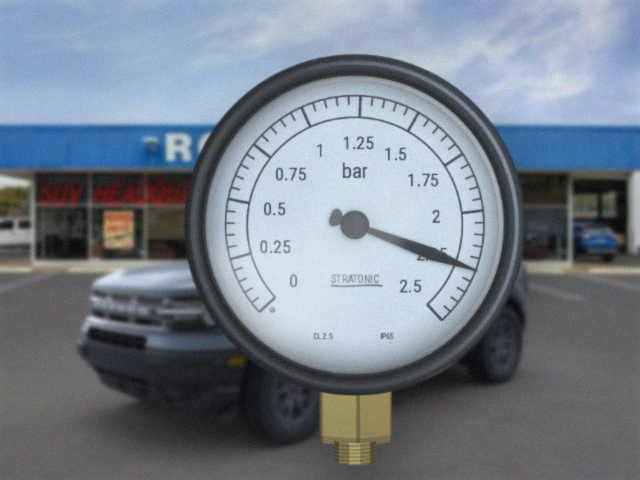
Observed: 2.25 bar
